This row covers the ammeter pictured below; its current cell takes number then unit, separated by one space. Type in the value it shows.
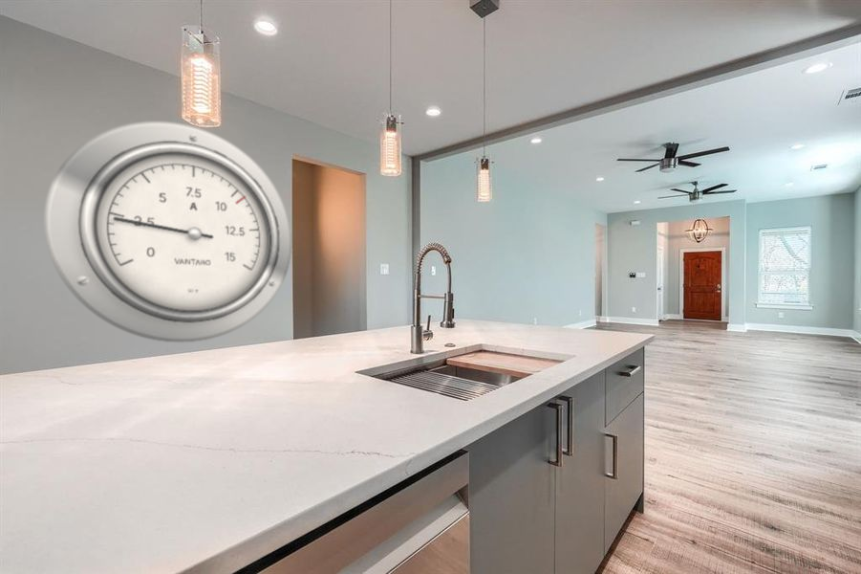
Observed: 2.25 A
